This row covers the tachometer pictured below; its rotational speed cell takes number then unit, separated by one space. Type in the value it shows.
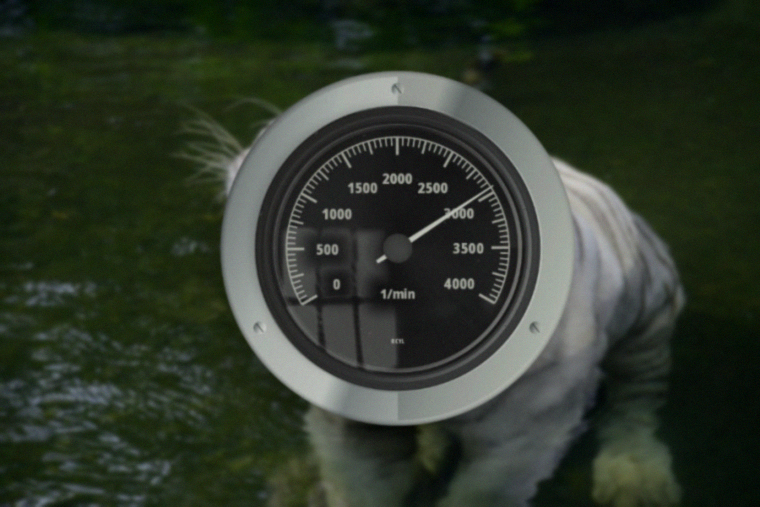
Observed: 2950 rpm
